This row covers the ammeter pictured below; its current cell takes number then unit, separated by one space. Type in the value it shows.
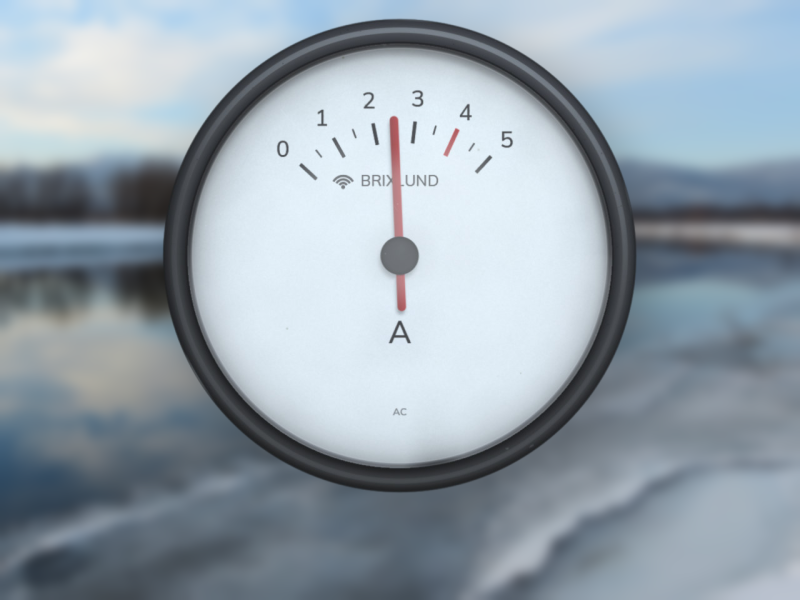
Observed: 2.5 A
